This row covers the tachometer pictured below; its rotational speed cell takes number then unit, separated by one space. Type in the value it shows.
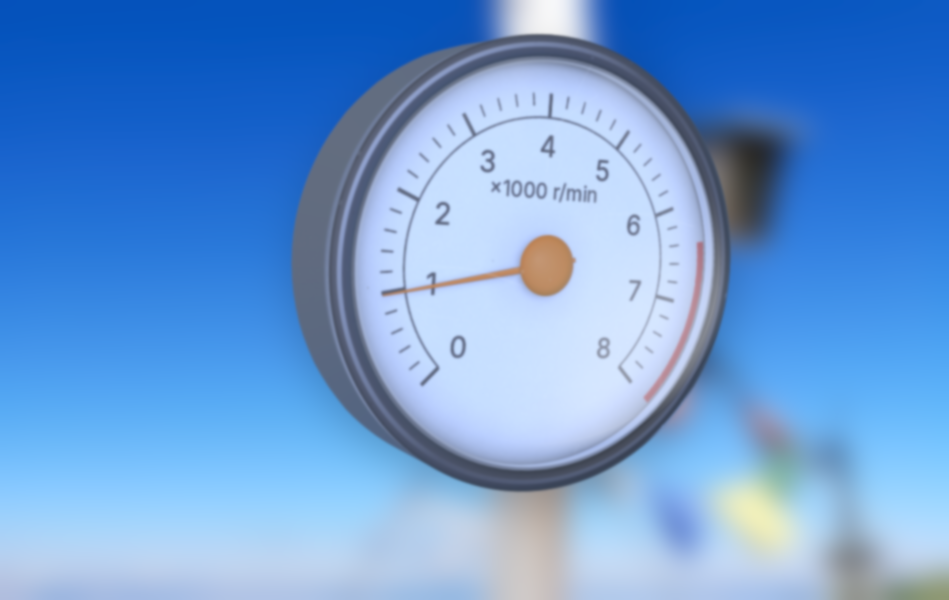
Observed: 1000 rpm
